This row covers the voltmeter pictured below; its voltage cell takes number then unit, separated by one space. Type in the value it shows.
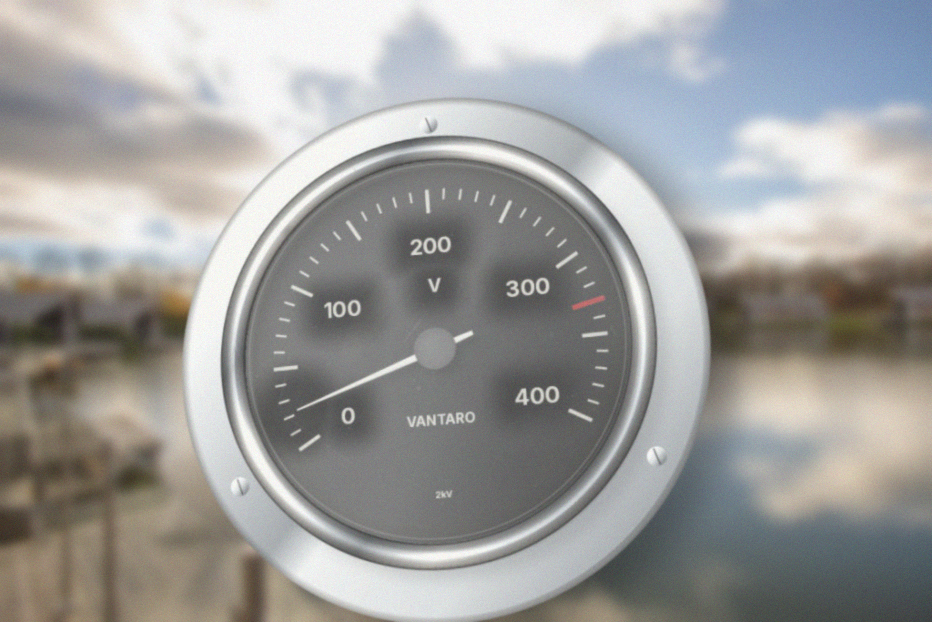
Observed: 20 V
